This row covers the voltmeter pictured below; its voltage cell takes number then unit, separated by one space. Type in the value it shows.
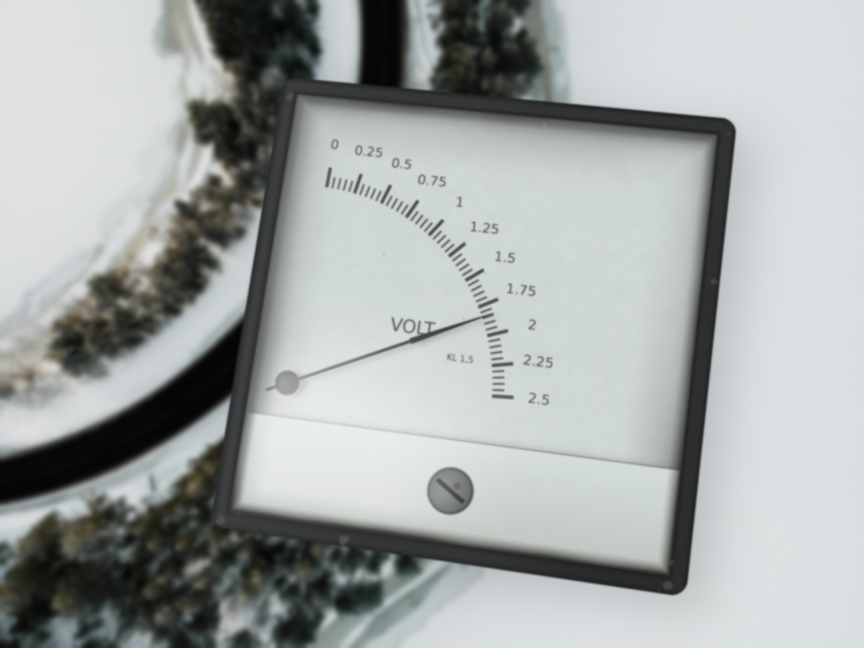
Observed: 1.85 V
